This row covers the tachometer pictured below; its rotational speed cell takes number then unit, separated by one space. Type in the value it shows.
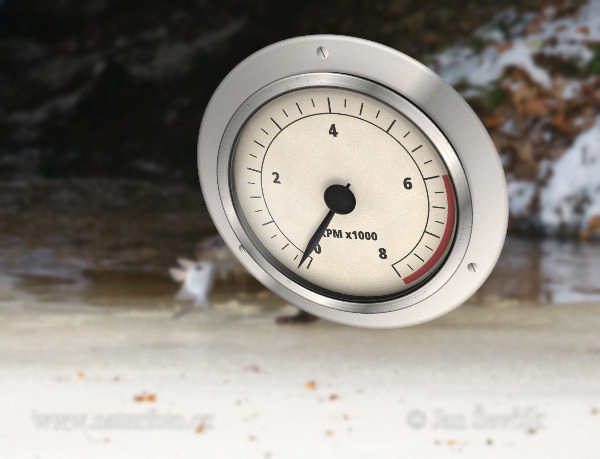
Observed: 125 rpm
